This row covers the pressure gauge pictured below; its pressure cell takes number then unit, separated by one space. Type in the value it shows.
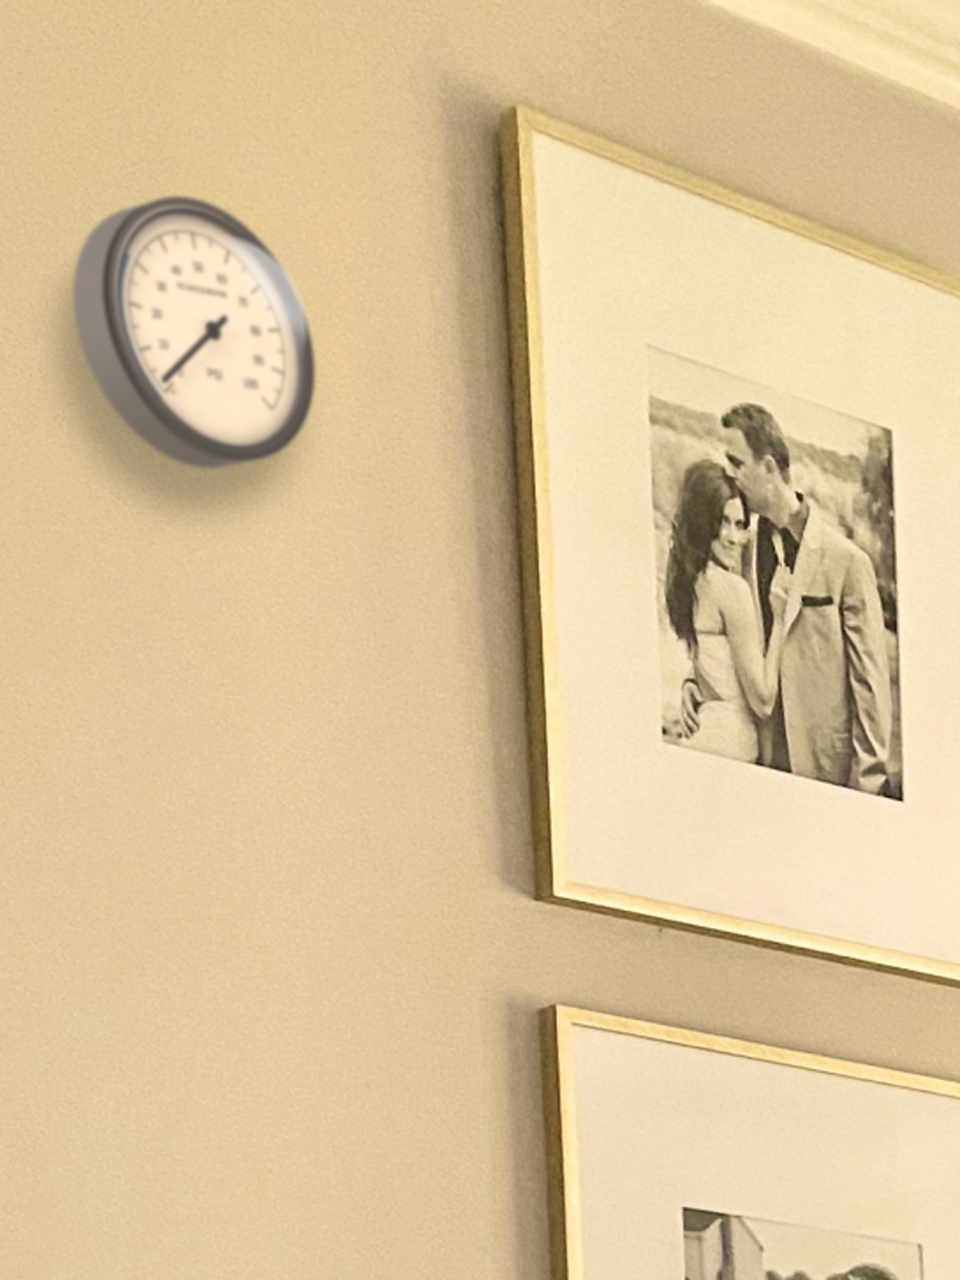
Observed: 2.5 psi
